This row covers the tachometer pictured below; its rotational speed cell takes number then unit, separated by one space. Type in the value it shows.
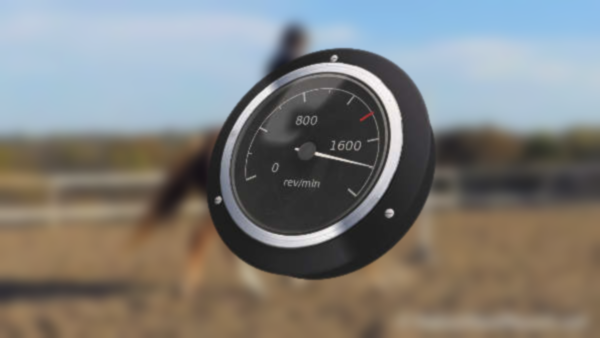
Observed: 1800 rpm
